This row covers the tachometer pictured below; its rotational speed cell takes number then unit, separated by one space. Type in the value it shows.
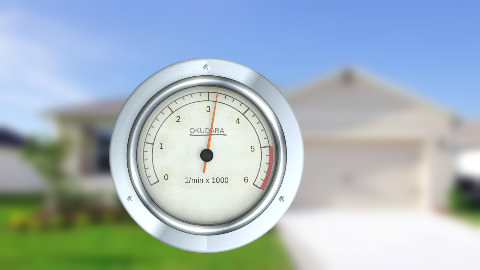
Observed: 3200 rpm
